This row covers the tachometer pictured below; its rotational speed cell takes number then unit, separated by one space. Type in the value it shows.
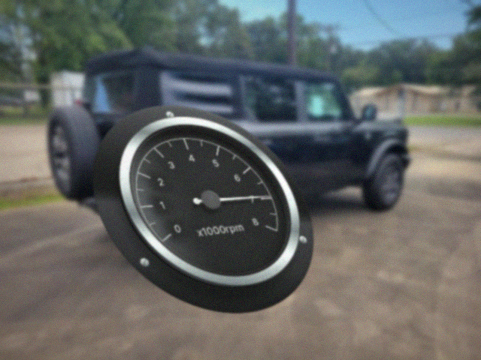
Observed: 7000 rpm
